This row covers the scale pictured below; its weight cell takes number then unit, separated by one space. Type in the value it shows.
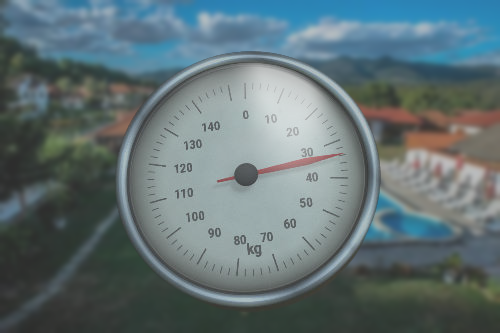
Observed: 34 kg
